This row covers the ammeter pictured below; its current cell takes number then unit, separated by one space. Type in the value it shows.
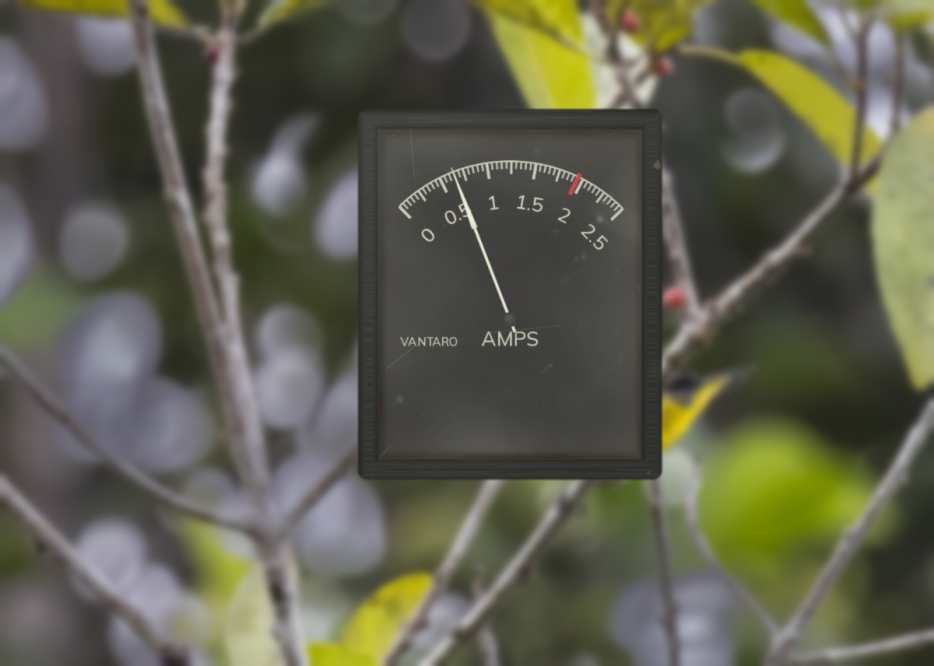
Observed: 0.65 A
